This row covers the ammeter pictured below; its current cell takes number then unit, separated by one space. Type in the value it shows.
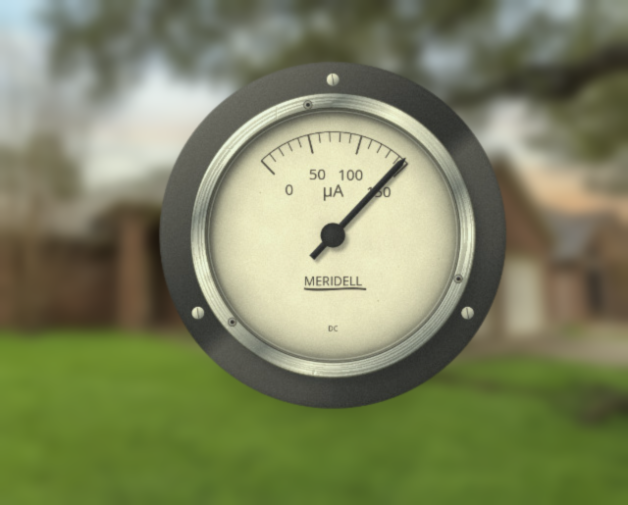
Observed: 145 µA
